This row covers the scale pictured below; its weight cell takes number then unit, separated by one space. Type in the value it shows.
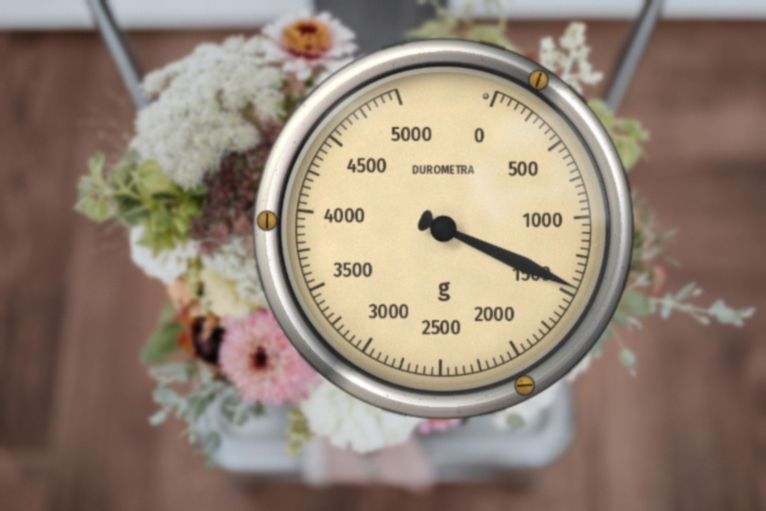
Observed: 1450 g
